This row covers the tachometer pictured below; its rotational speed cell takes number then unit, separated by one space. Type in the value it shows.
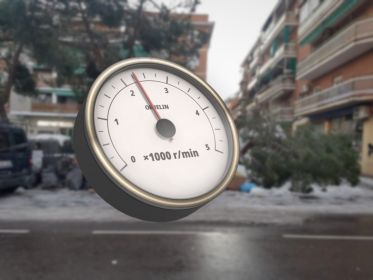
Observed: 2250 rpm
